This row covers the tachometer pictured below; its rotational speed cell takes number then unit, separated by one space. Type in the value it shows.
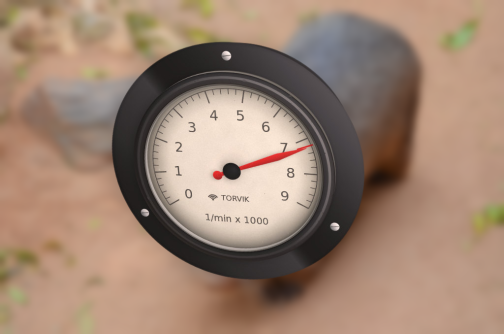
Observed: 7200 rpm
